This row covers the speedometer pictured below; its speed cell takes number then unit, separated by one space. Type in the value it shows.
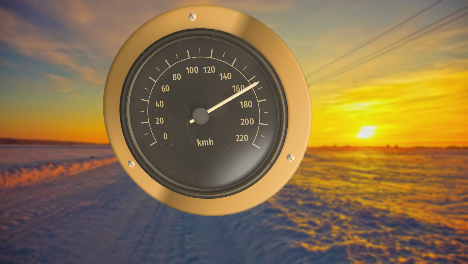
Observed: 165 km/h
